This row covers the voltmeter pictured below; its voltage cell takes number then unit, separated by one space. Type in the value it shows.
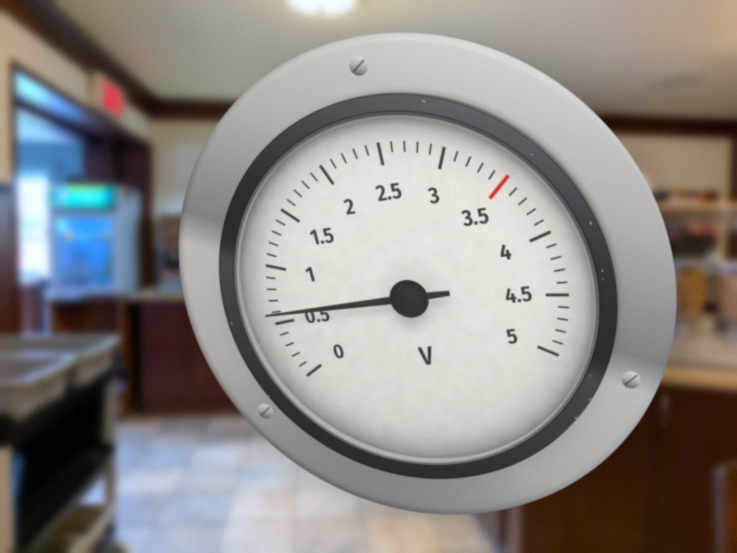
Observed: 0.6 V
